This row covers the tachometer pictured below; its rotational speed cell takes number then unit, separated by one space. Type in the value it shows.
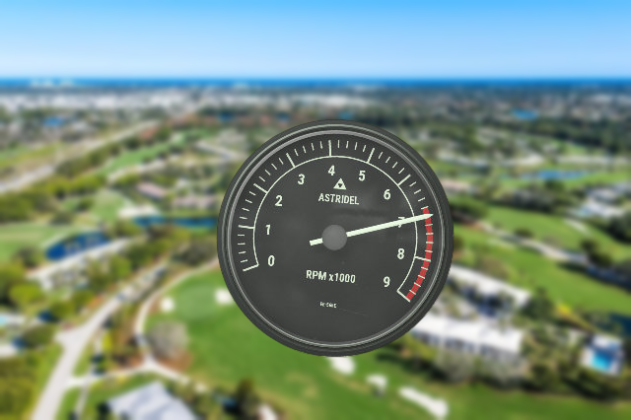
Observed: 7000 rpm
